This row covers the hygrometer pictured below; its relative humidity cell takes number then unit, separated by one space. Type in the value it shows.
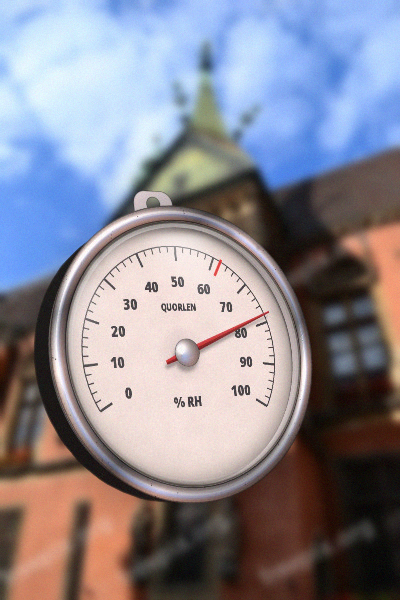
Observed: 78 %
